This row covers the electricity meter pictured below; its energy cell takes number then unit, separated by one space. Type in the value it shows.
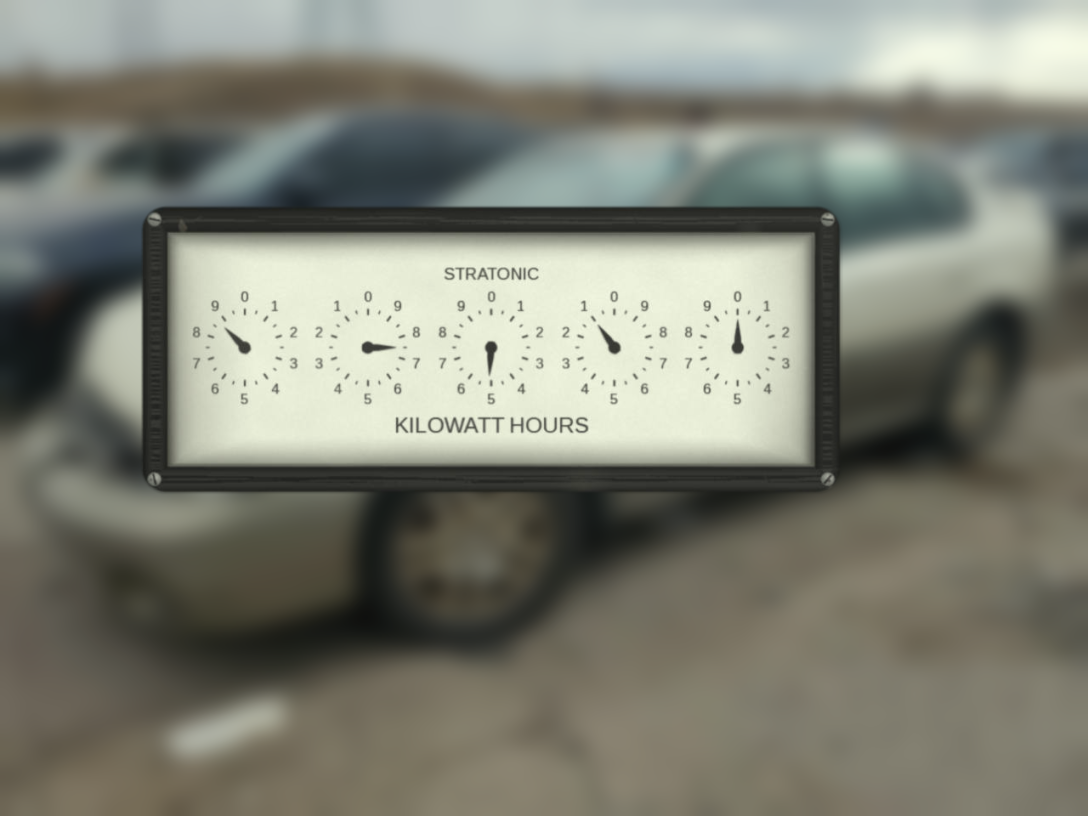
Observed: 87510 kWh
